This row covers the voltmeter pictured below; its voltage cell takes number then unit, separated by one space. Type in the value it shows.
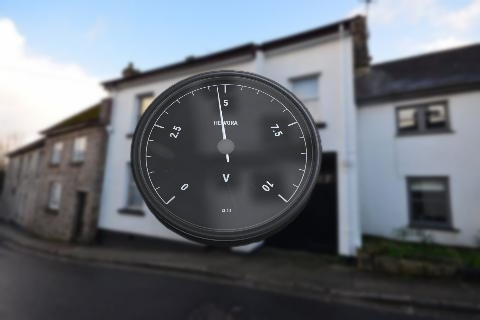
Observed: 4.75 V
